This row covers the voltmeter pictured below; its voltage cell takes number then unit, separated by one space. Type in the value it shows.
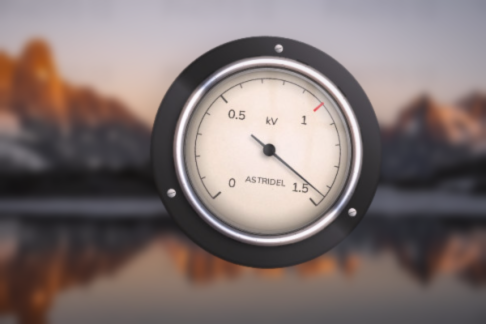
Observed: 1.45 kV
